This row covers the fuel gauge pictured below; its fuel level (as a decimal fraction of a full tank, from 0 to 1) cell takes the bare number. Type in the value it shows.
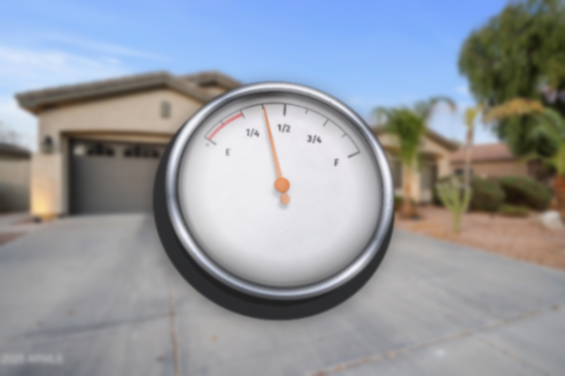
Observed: 0.375
